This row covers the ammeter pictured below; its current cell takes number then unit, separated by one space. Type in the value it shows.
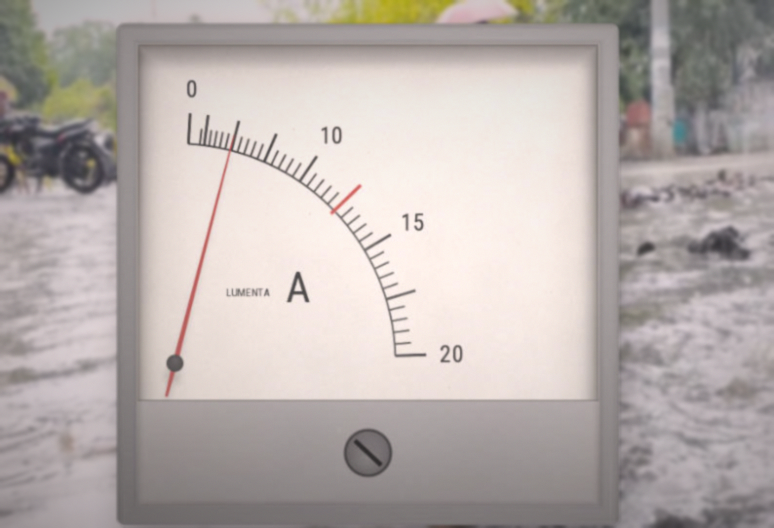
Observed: 5 A
